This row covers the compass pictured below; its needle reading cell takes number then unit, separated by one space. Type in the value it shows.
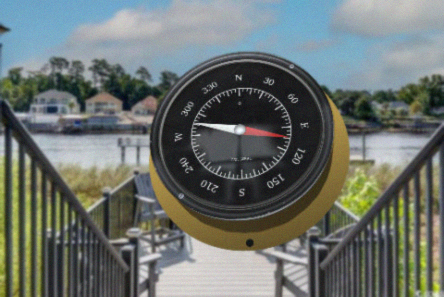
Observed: 105 °
